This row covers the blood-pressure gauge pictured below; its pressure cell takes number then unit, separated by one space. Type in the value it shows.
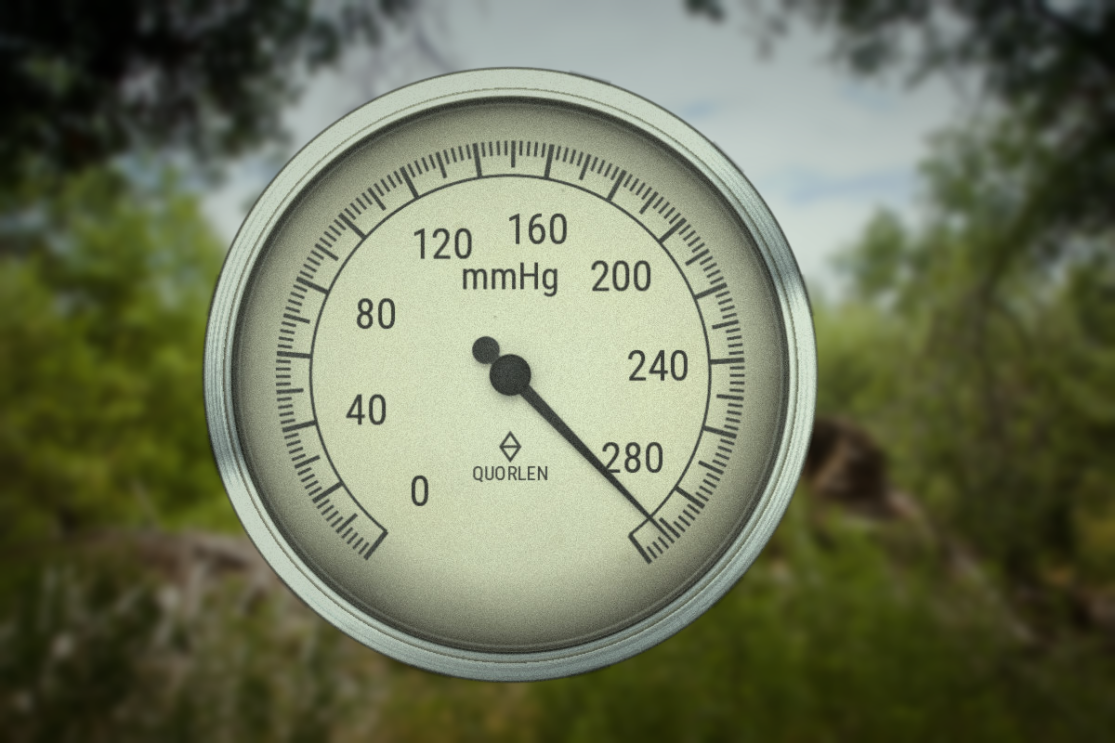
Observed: 292 mmHg
